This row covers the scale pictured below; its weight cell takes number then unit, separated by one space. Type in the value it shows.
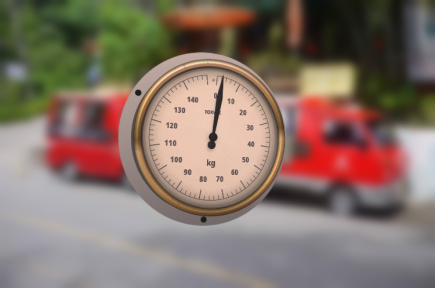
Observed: 2 kg
